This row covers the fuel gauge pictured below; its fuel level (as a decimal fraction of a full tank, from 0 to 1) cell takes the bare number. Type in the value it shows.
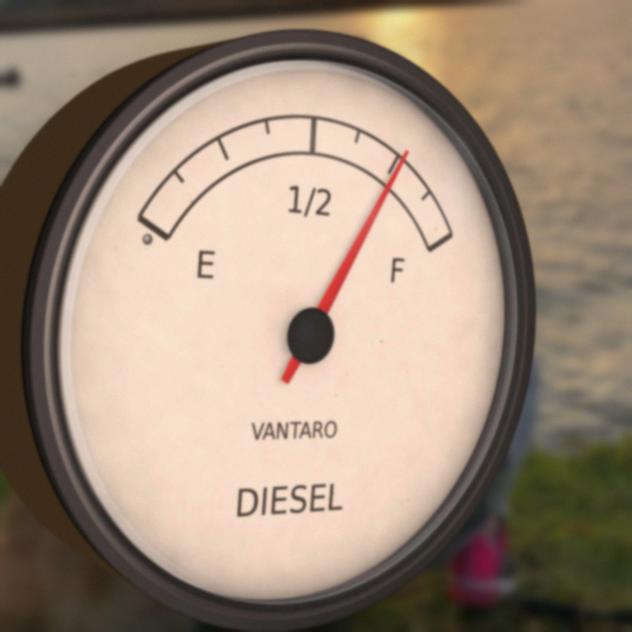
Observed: 0.75
